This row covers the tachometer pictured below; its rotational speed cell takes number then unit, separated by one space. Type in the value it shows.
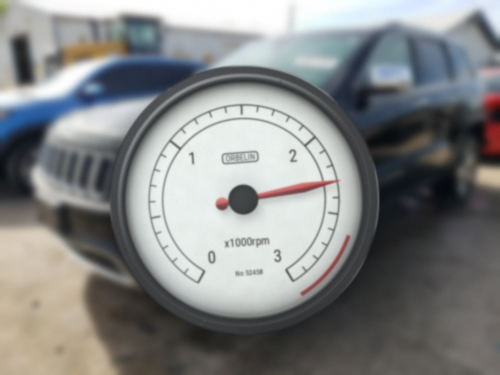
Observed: 2300 rpm
